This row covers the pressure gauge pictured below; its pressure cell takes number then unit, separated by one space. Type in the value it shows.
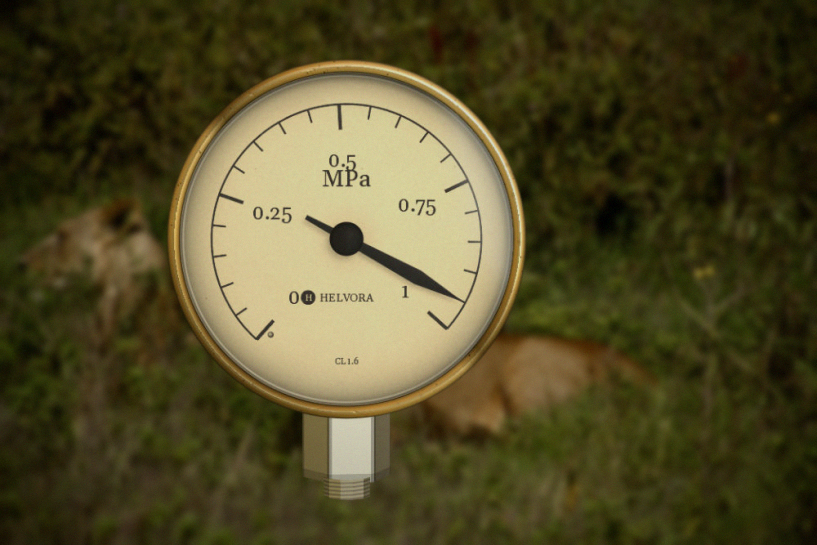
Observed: 0.95 MPa
